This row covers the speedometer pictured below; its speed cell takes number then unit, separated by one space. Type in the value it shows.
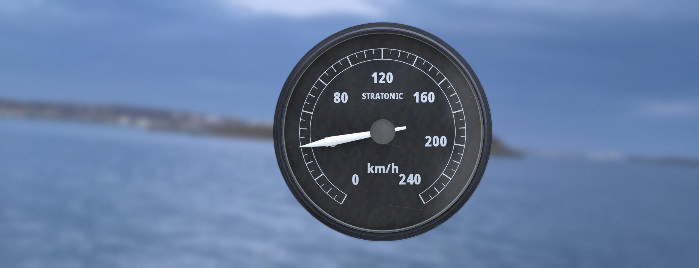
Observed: 40 km/h
